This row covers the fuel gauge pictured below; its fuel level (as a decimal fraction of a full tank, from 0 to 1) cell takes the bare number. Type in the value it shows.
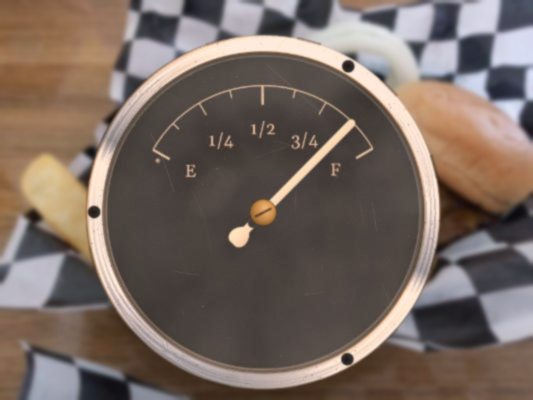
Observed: 0.875
